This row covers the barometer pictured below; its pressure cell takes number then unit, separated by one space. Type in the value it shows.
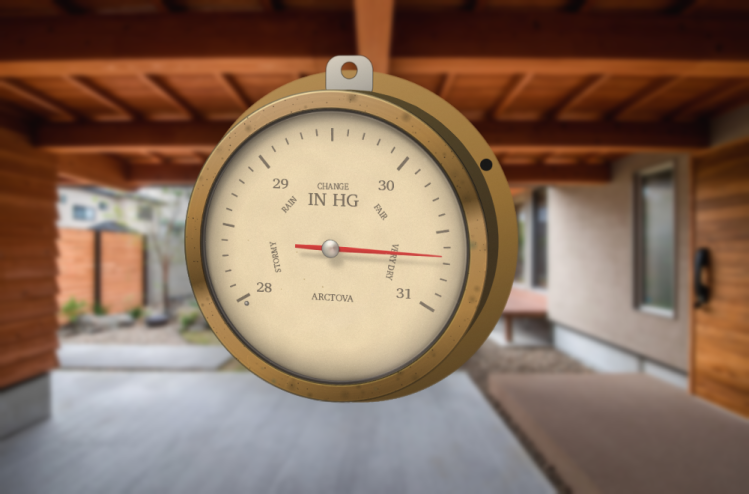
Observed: 30.65 inHg
